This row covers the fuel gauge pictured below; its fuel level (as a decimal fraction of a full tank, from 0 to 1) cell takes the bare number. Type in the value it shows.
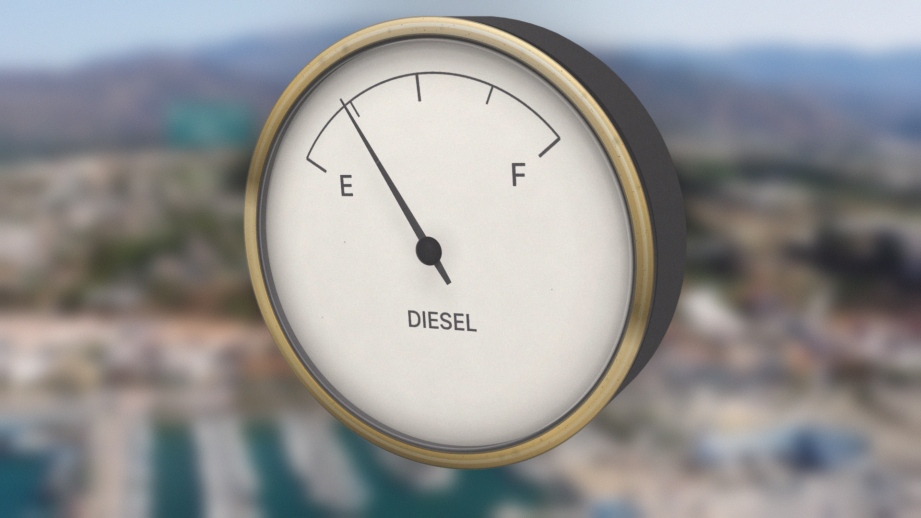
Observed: 0.25
